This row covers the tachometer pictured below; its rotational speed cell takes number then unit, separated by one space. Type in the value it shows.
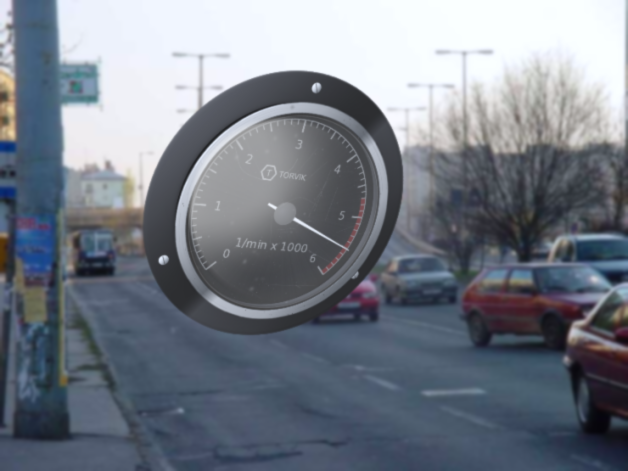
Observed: 5500 rpm
